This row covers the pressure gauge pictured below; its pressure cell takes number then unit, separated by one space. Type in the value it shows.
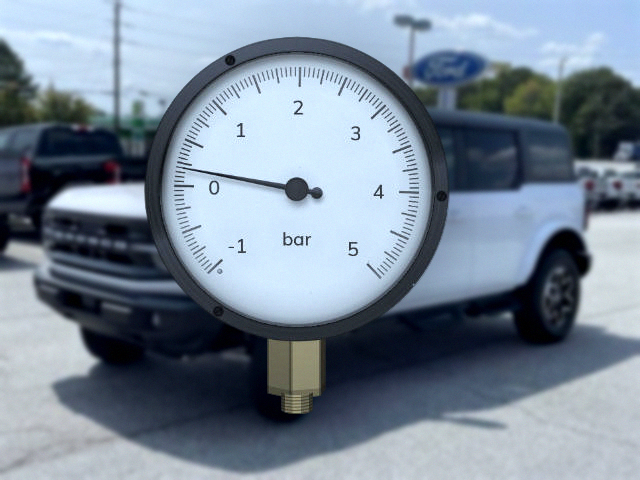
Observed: 0.2 bar
